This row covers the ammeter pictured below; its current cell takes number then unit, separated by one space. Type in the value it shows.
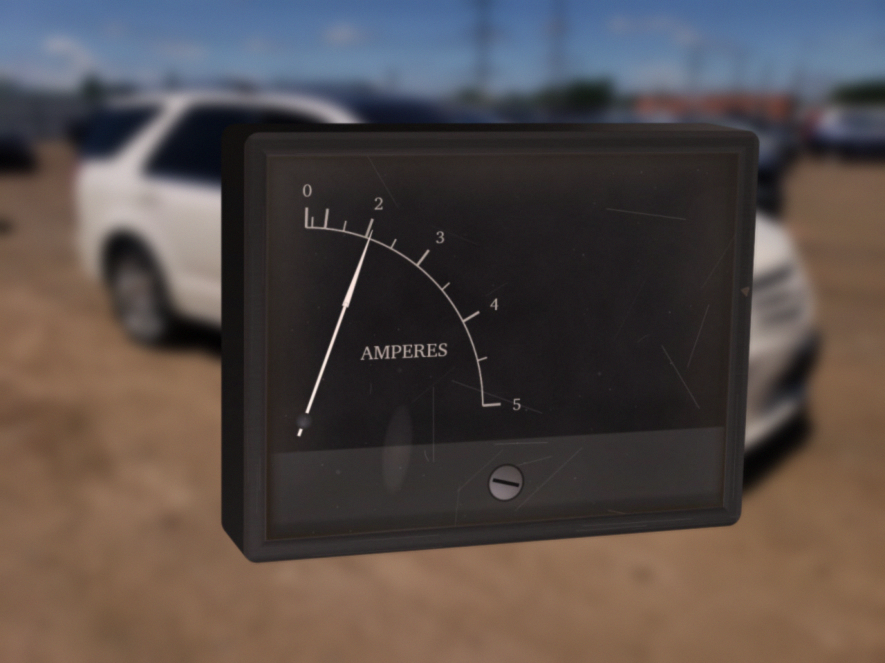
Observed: 2 A
